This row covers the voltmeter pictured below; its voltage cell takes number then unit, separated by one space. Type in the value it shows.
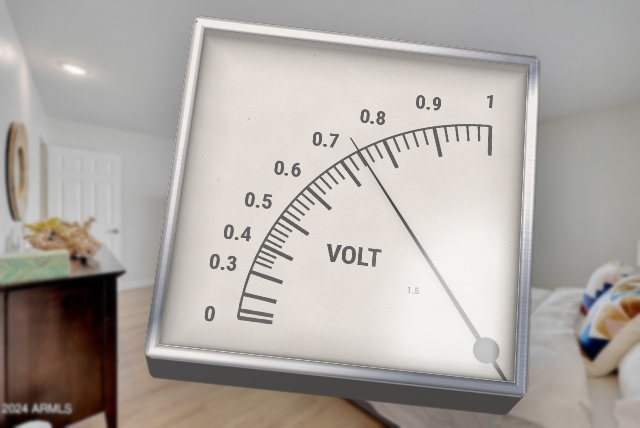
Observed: 0.74 V
